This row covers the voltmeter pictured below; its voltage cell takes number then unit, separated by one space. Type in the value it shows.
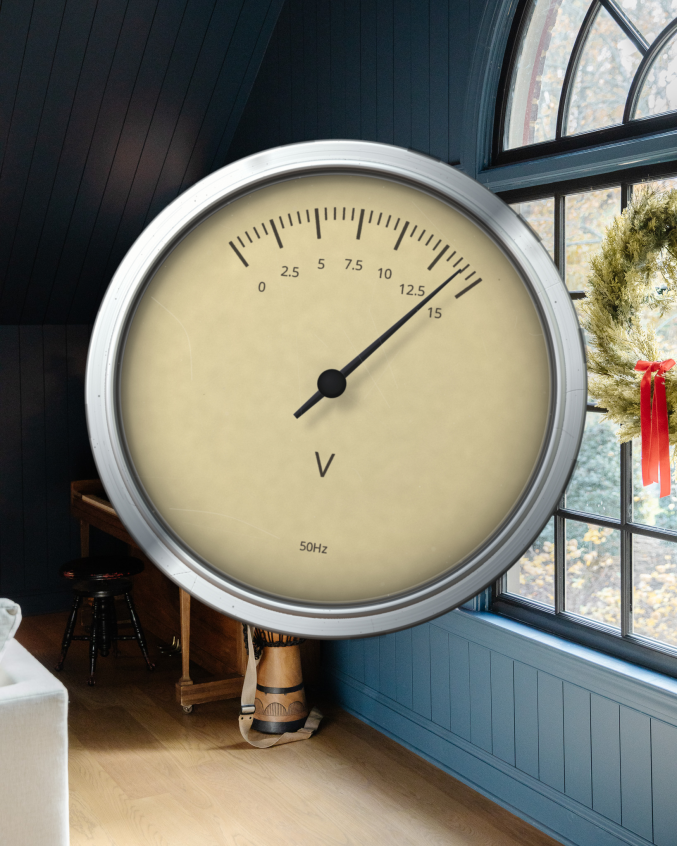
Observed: 14 V
